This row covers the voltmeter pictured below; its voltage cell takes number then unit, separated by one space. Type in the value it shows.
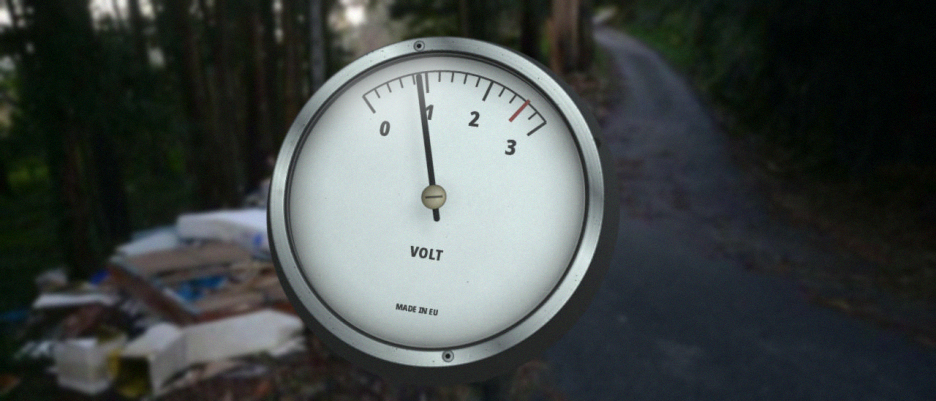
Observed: 0.9 V
